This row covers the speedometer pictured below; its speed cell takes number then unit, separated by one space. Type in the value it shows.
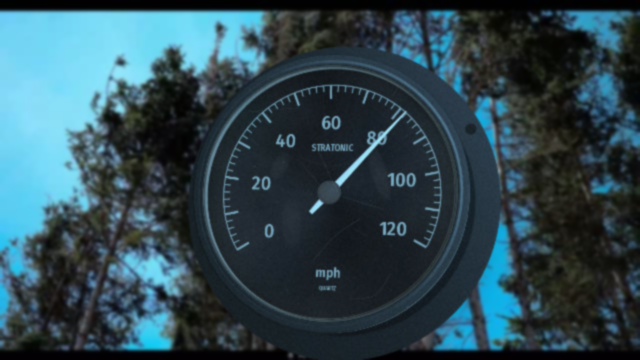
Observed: 82 mph
